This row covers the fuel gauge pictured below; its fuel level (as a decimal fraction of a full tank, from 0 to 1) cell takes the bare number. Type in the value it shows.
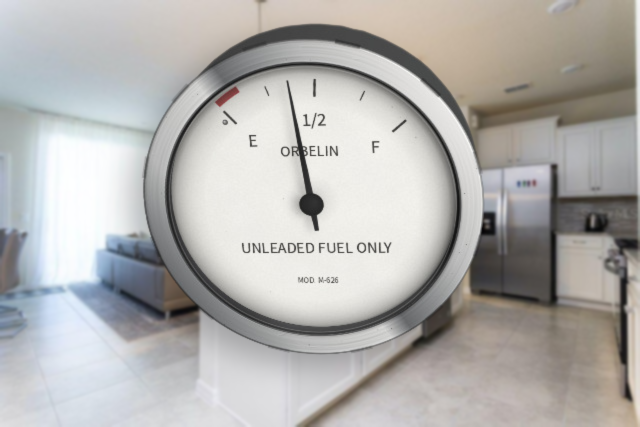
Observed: 0.375
